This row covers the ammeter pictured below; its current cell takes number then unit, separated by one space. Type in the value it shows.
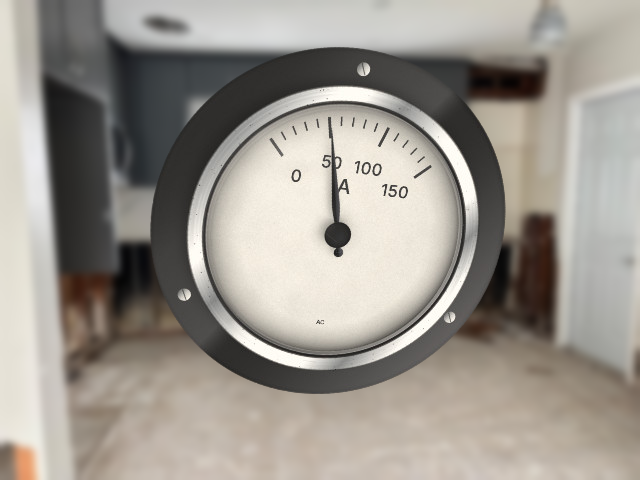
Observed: 50 A
